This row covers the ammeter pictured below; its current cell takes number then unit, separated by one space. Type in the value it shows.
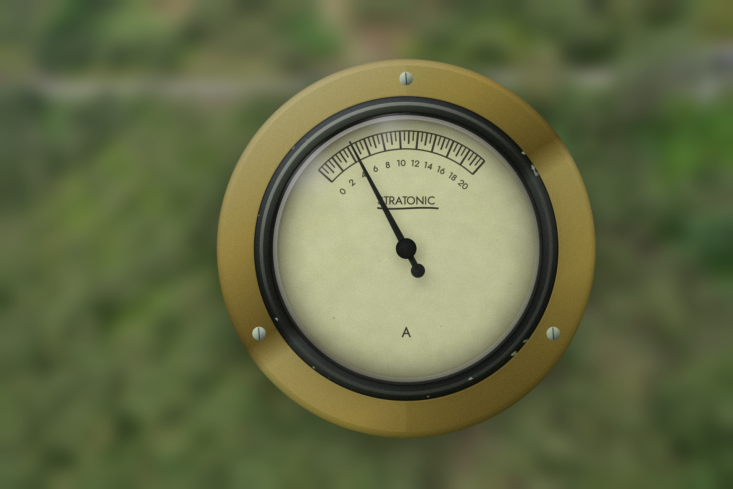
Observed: 4.5 A
